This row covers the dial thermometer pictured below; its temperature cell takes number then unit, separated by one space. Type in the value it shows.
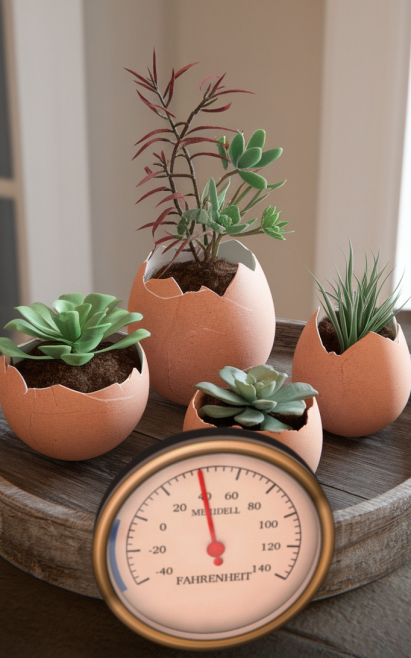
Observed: 40 °F
